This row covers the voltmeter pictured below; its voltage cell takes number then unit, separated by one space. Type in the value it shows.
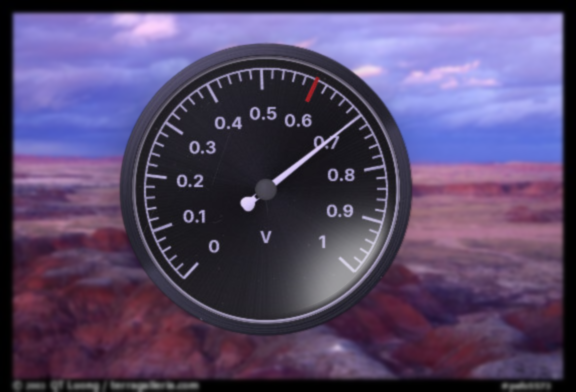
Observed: 0.7 V
